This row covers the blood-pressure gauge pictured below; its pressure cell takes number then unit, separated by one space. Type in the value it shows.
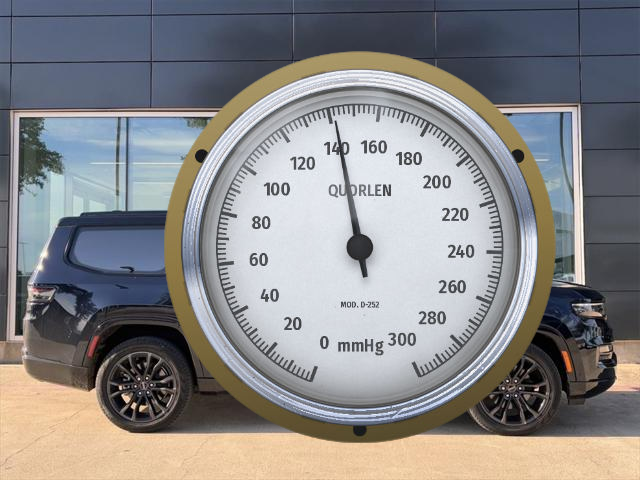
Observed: 142 mmHg
